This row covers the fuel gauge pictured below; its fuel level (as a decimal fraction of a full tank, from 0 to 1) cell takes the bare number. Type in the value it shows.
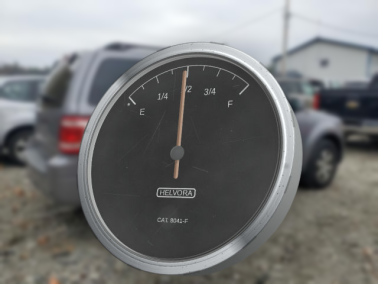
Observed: 0.5
